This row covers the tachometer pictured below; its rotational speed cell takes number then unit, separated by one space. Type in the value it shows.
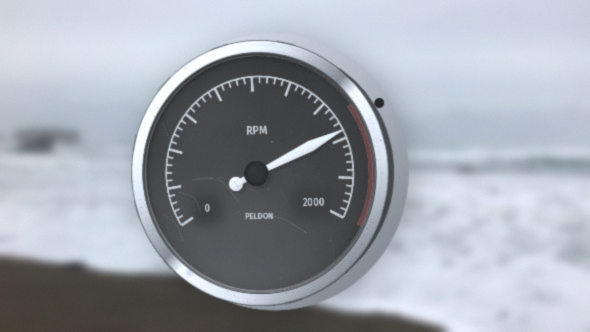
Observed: 1560 rpm
